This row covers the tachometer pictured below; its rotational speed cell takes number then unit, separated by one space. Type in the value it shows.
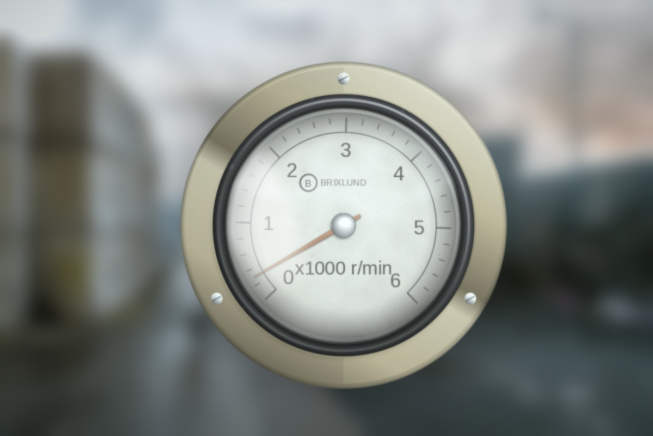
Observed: 300 rpm
